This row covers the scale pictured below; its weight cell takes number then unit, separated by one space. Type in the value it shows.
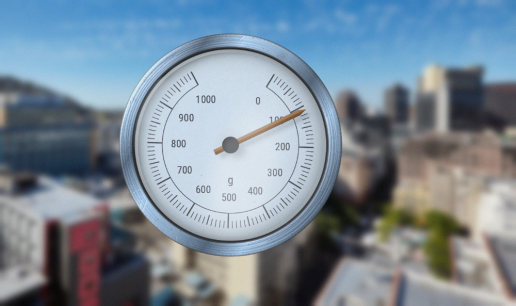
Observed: 110 g
